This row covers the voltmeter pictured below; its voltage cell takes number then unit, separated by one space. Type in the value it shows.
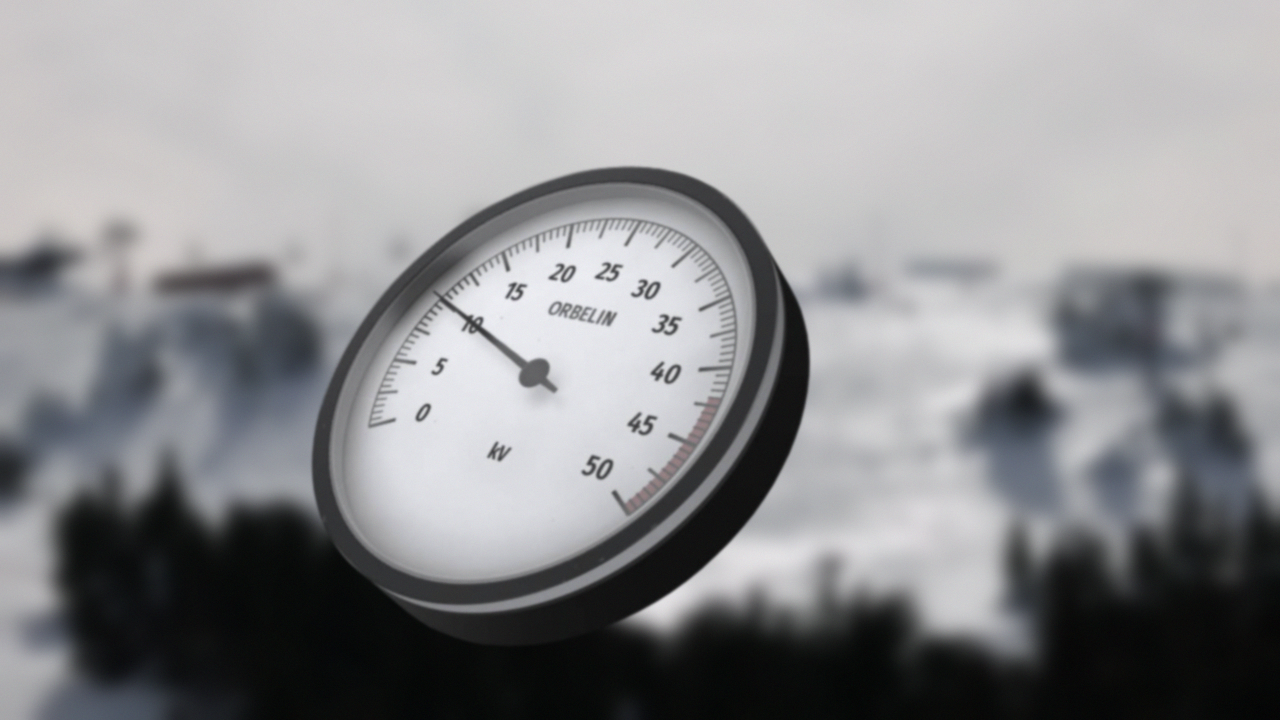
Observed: 10 kV
